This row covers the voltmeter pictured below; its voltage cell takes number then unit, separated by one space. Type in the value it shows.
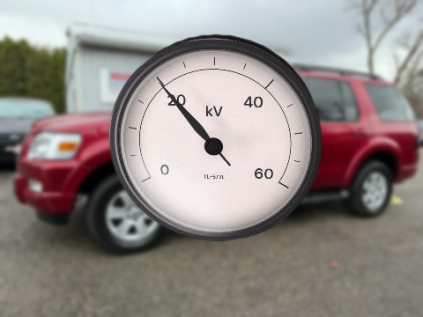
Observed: 20 kV
